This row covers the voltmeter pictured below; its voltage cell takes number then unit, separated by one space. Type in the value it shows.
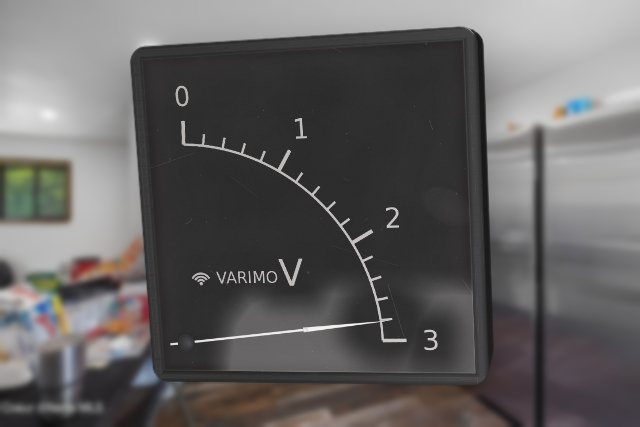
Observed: 2.8 V
